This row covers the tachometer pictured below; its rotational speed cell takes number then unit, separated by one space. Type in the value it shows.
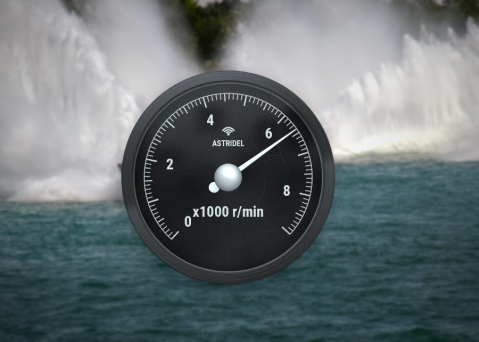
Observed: 6400 rpm
